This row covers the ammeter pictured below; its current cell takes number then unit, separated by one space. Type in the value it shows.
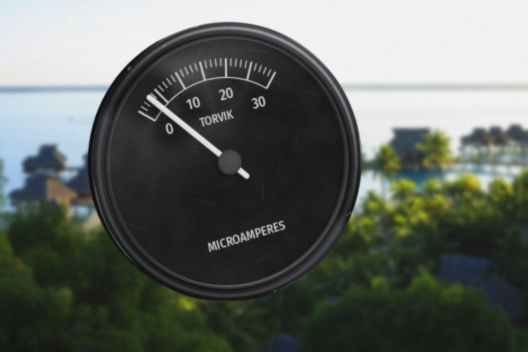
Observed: 3 µA
